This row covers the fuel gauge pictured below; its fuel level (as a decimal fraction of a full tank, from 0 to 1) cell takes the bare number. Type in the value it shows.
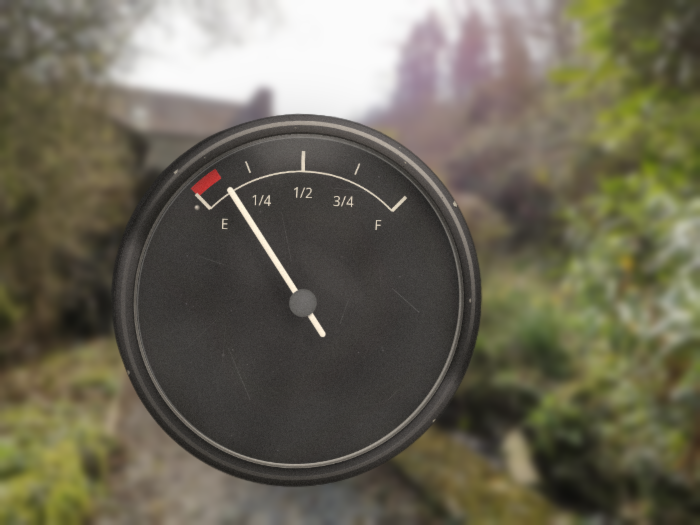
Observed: 0.125
